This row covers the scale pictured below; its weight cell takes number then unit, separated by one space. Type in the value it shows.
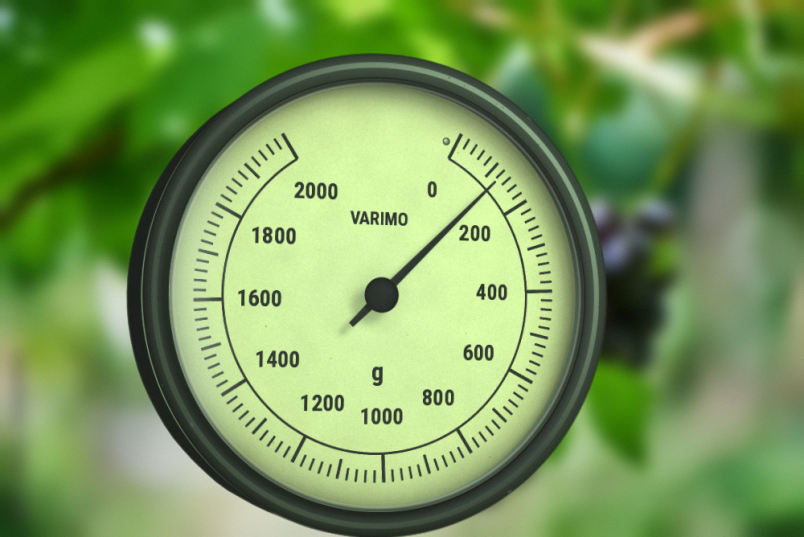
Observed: 120 g
